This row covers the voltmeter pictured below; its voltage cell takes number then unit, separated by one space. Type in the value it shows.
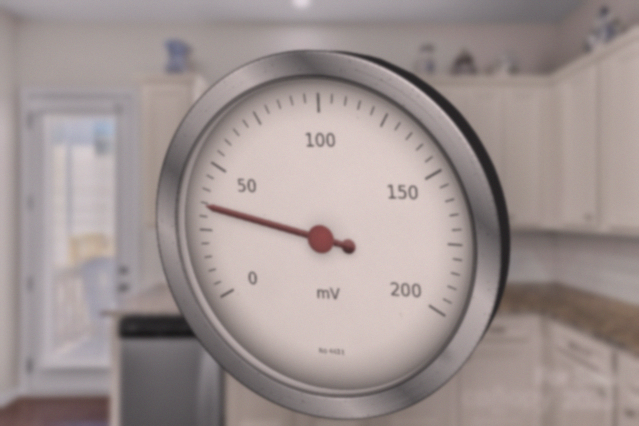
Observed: 35 mV
